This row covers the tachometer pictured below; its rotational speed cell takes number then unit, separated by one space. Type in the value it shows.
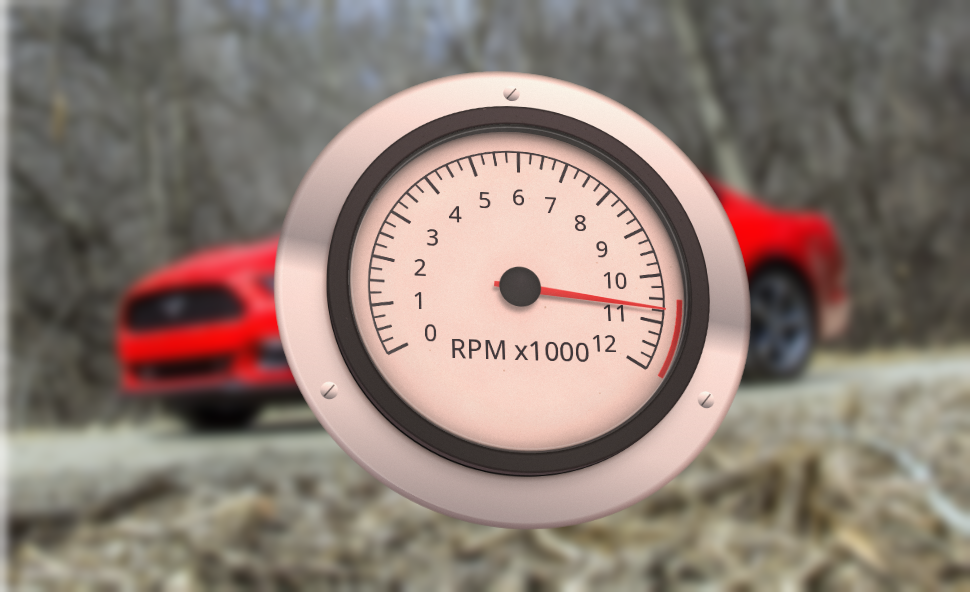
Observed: 10750 rpm
